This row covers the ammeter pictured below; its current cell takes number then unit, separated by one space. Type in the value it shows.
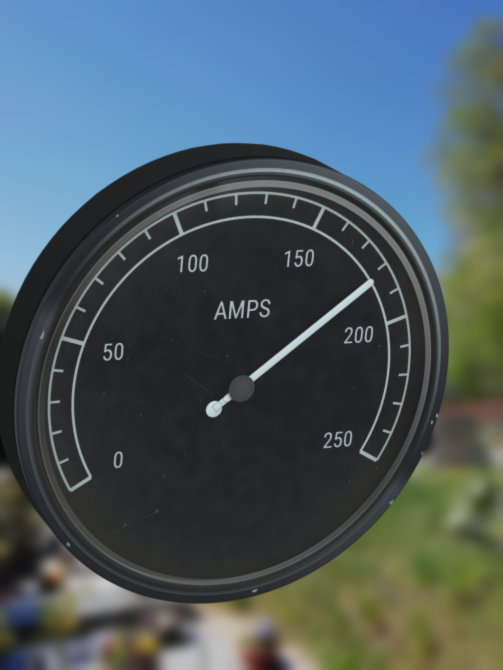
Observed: 180 A
